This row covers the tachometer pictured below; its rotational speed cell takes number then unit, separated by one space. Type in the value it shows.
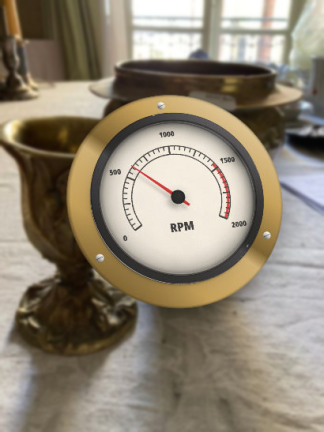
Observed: 600 rpm
